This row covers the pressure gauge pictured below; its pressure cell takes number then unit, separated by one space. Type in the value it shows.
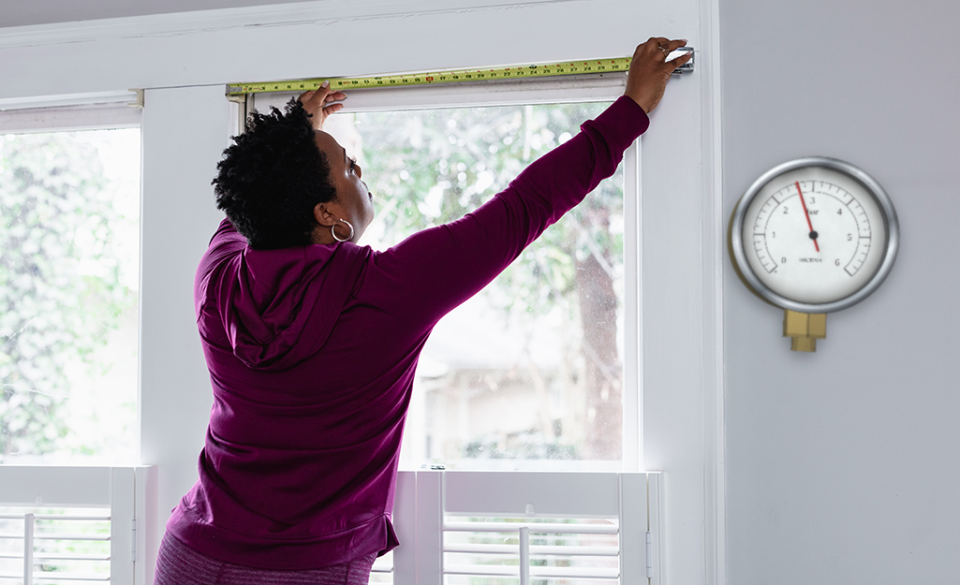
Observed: 2.6 bar
